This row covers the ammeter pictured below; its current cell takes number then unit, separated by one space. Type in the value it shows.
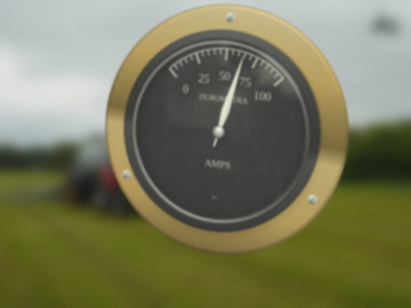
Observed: 65 A
